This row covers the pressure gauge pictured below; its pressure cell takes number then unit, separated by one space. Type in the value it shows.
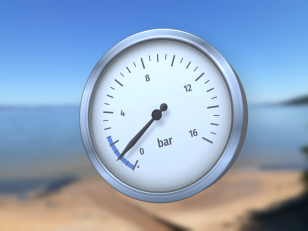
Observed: 1 bar
